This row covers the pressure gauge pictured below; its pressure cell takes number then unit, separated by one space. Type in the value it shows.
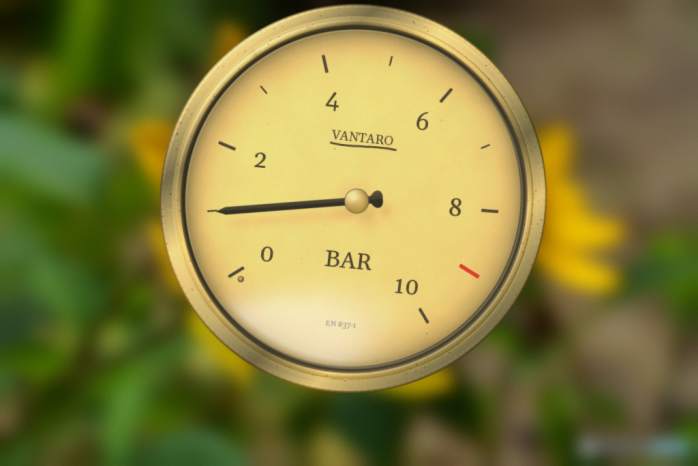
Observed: 1 bar
